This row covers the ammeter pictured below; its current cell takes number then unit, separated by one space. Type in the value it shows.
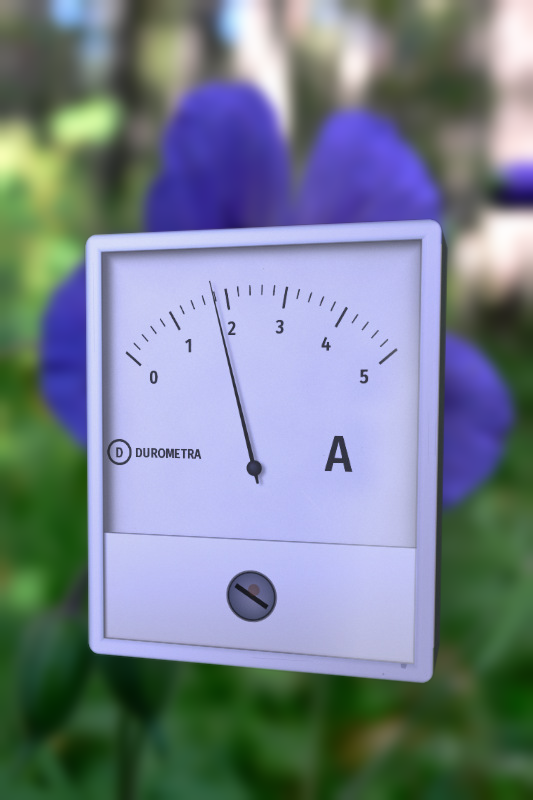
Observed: 1.8 A
